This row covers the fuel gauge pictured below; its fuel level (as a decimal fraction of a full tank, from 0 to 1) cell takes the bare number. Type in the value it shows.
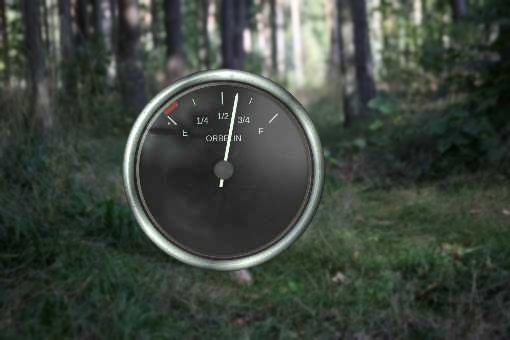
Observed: 0.625
